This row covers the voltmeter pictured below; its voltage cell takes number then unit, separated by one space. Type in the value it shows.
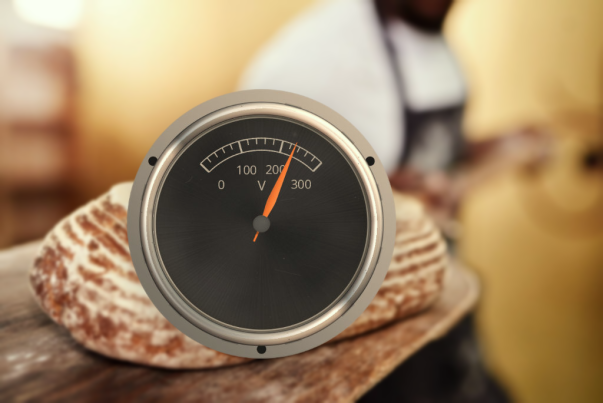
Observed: 230 V
